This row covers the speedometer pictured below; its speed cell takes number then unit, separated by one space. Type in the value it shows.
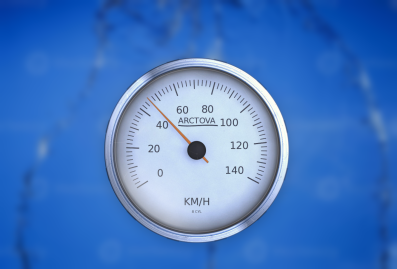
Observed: 46 km/h
